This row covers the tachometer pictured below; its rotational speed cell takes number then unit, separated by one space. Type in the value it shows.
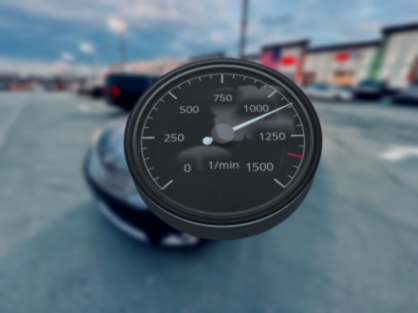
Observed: 1100 rpm
